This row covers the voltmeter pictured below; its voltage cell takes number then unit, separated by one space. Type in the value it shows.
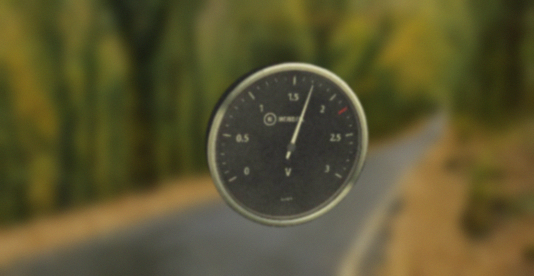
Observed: 1.7 V
